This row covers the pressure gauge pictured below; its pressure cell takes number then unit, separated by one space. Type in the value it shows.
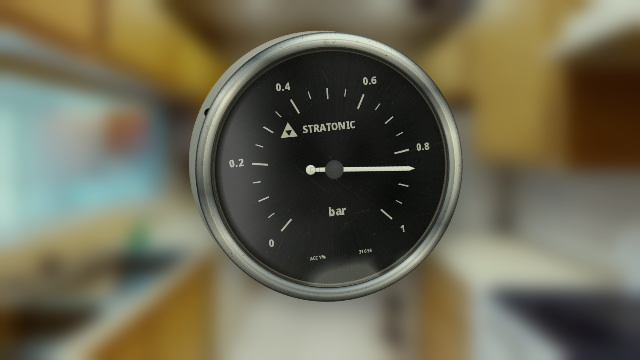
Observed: 0.85 bar
